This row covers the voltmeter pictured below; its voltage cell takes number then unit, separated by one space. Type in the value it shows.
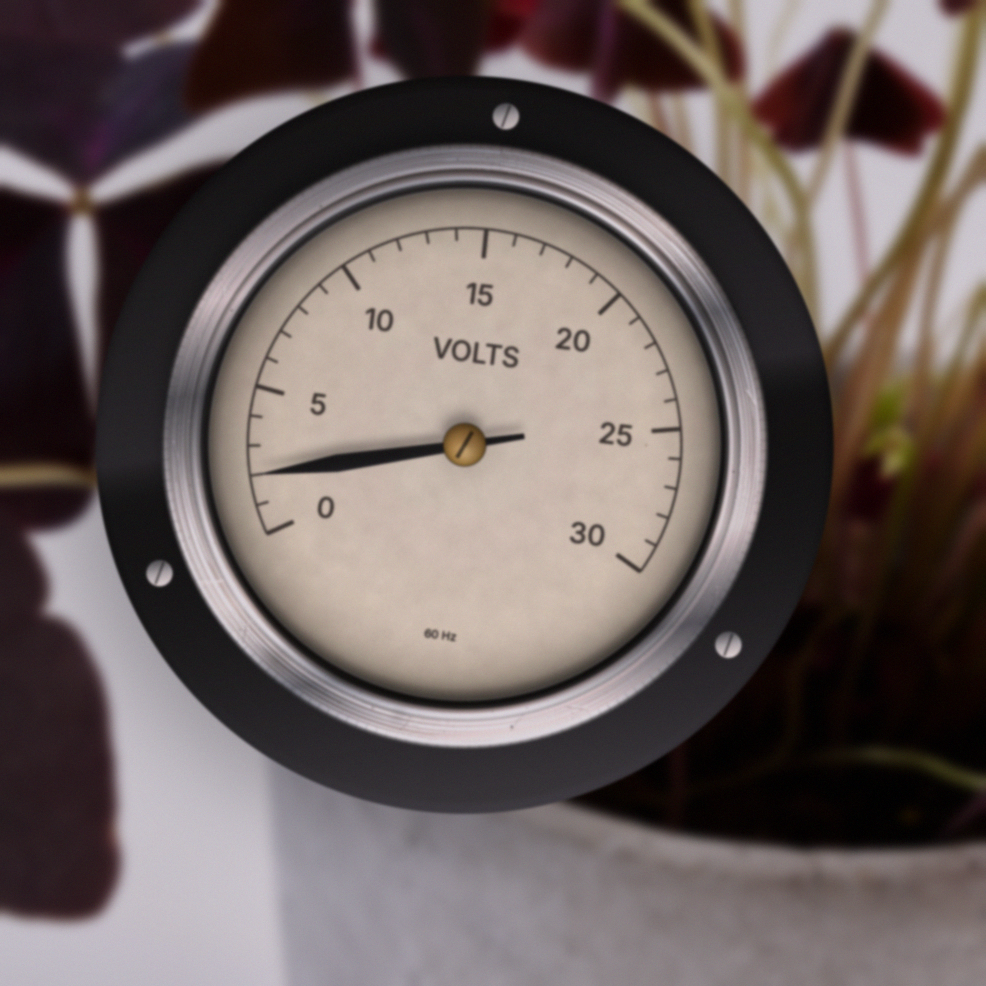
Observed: 2 V
